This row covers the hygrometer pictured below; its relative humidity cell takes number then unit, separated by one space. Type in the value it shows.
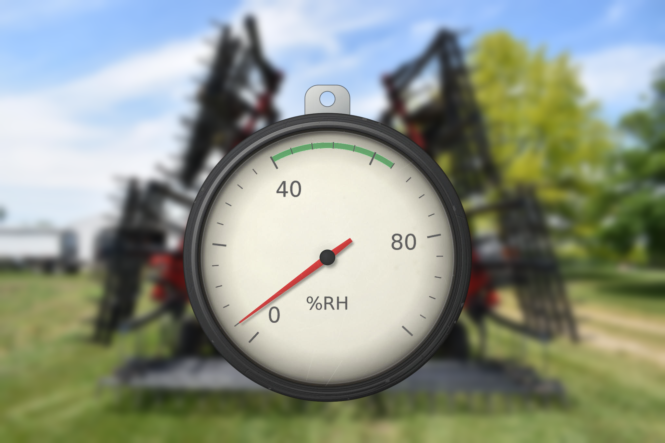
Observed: 4 %
